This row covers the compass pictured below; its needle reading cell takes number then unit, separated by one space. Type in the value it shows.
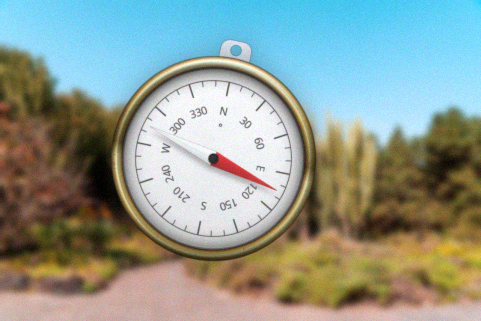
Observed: 105 °
